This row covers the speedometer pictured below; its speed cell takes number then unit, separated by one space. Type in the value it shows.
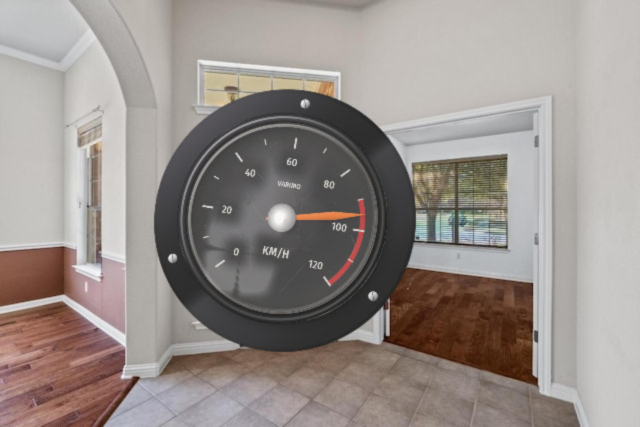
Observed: 95 km/h
